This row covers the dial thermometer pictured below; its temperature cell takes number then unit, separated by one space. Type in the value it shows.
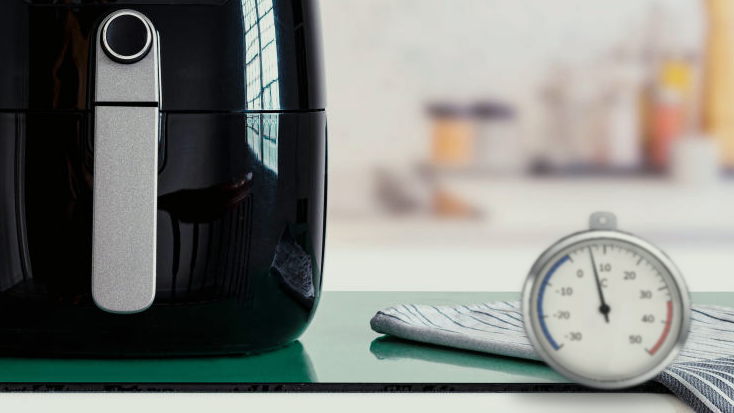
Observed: 6 °C
